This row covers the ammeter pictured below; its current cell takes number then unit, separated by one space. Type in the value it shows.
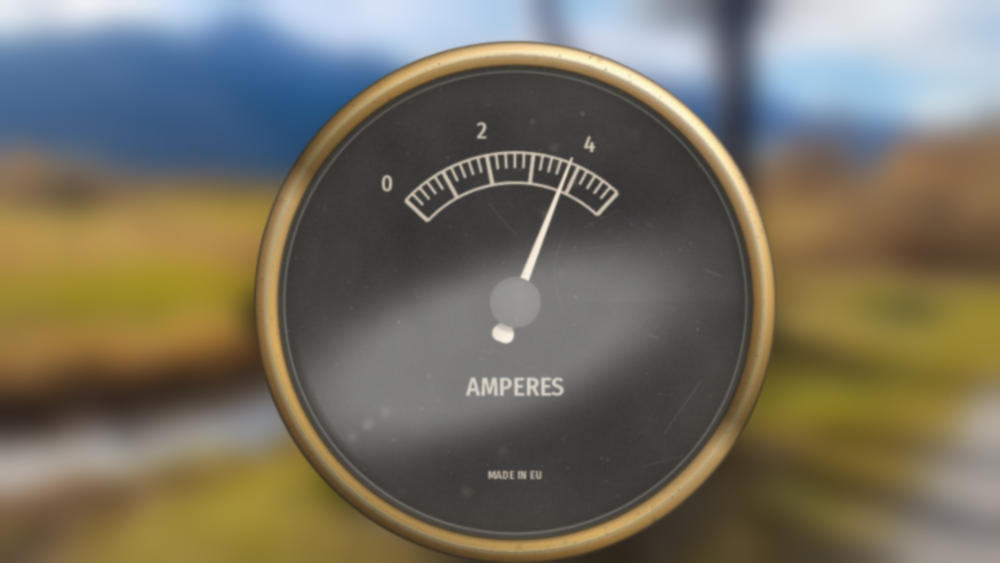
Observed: 3.8 A
